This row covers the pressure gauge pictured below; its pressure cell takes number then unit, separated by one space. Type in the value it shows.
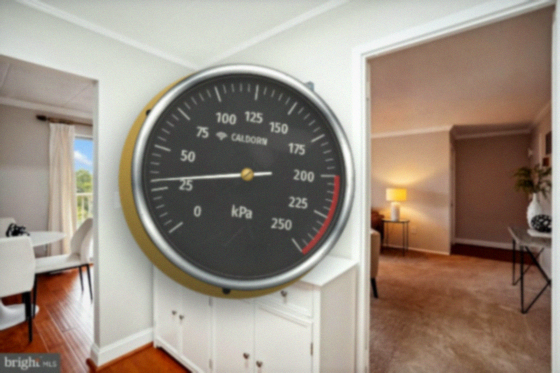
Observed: 30 kPa
